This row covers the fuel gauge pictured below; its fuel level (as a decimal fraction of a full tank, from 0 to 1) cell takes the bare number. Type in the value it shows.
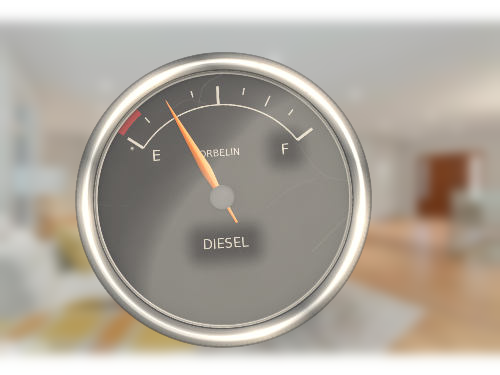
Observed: 0.25
